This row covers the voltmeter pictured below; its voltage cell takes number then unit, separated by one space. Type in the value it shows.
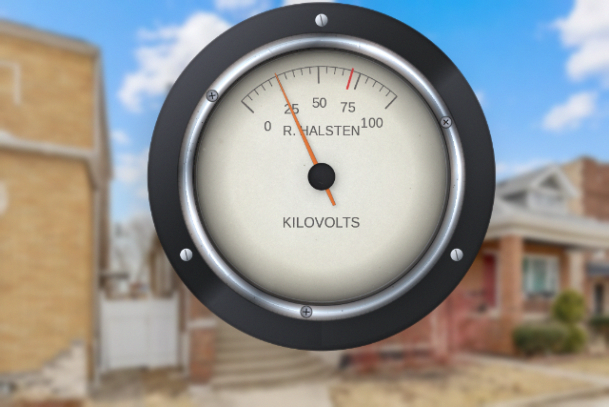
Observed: 25 kV
